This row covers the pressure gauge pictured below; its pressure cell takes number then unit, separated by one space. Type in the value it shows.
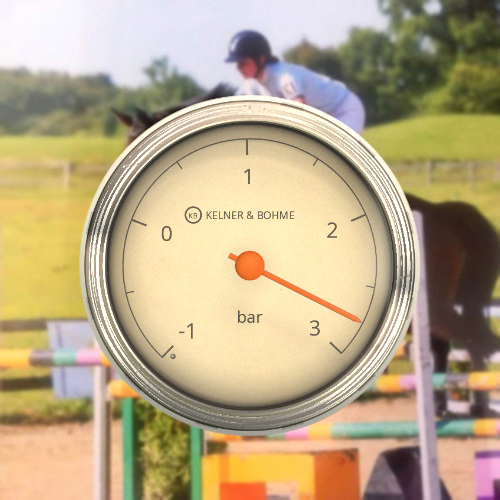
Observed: 2.75 bar
